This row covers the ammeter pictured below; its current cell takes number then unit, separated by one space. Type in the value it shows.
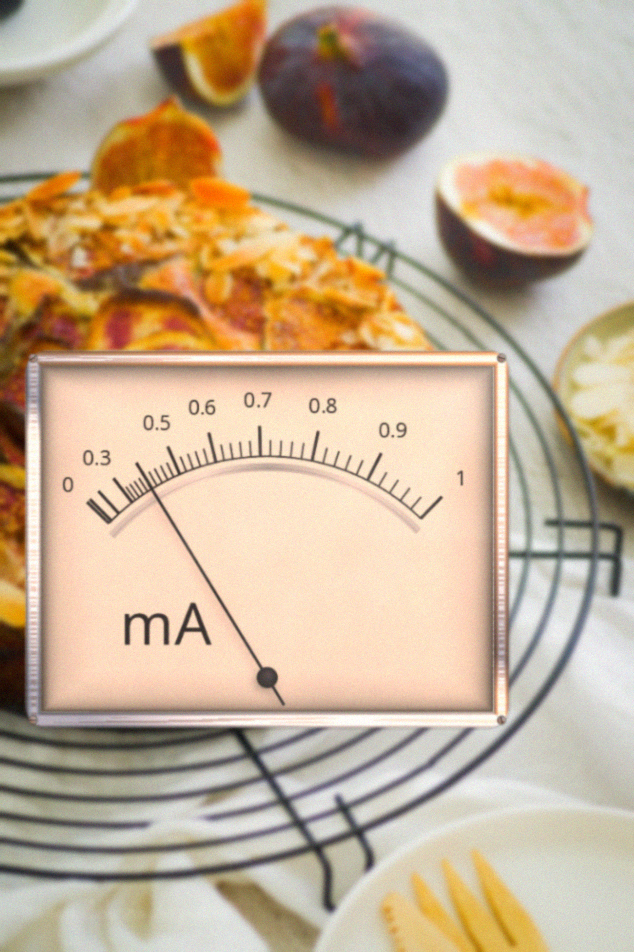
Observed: 0.4 mA
